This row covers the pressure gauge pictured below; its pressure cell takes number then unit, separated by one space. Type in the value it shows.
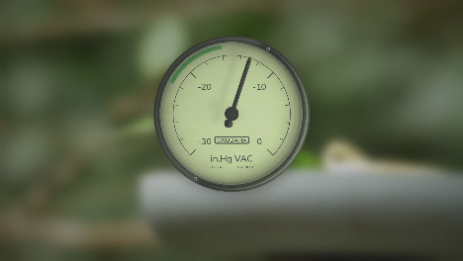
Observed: -13 inHg
